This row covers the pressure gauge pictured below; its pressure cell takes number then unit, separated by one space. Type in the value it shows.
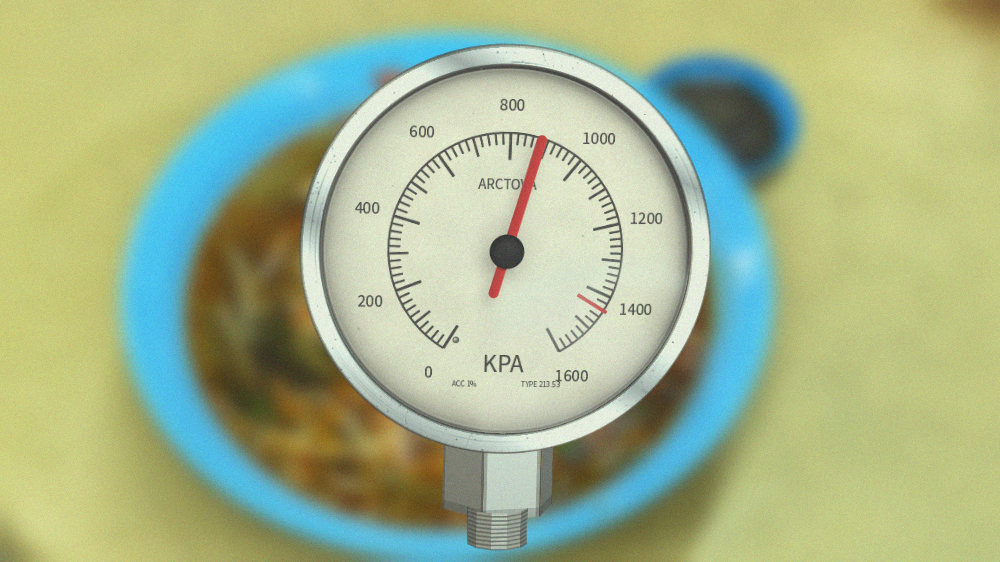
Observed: 880 kPa
